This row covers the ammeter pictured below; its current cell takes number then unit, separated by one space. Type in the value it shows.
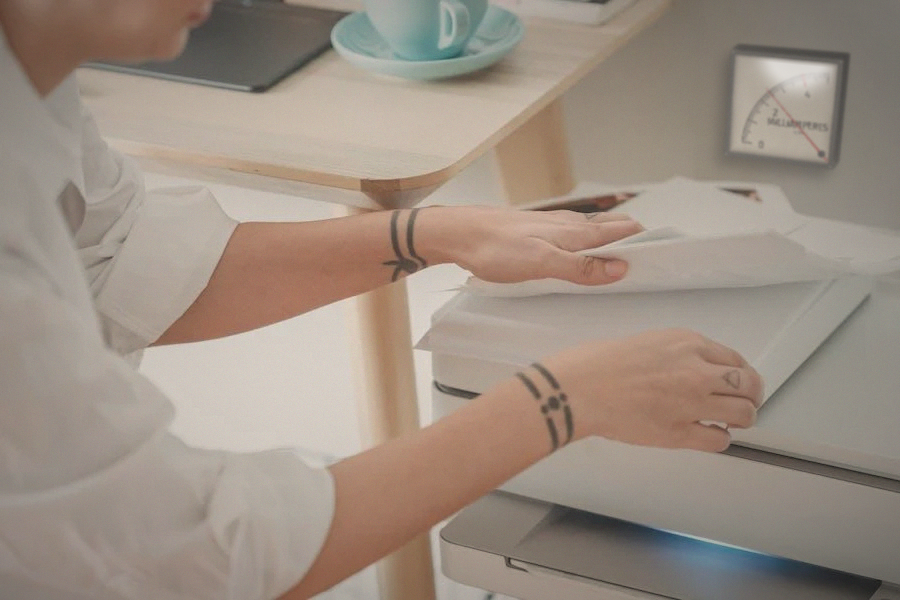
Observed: 2.5 mA
